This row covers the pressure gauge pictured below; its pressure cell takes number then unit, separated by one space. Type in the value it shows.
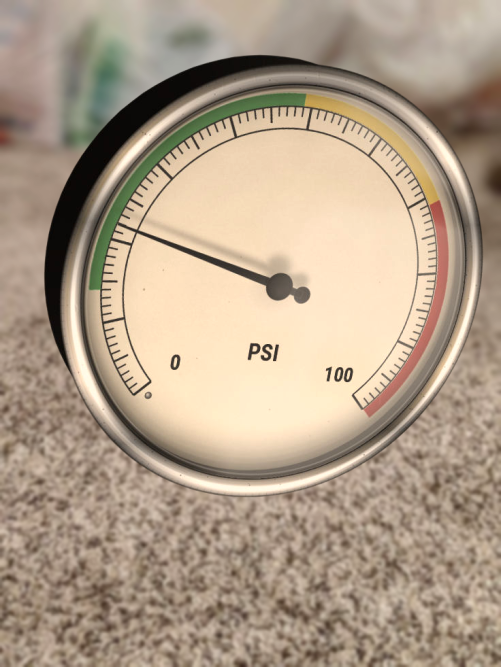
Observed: 22 psi
